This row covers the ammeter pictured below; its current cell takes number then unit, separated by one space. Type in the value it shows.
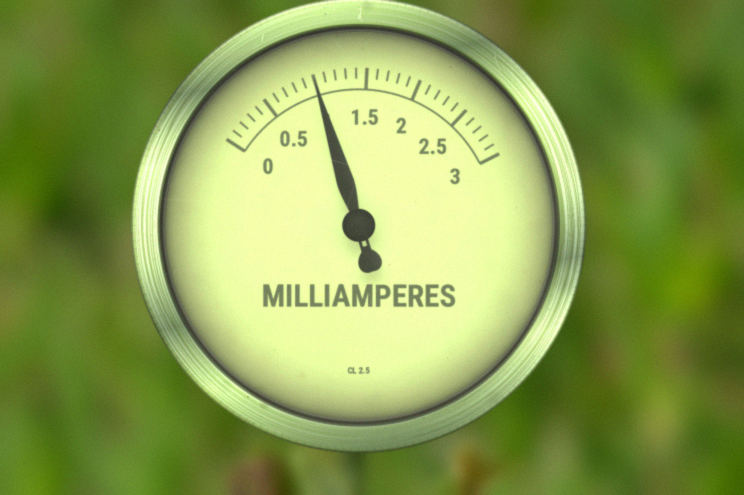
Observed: 1 mA
